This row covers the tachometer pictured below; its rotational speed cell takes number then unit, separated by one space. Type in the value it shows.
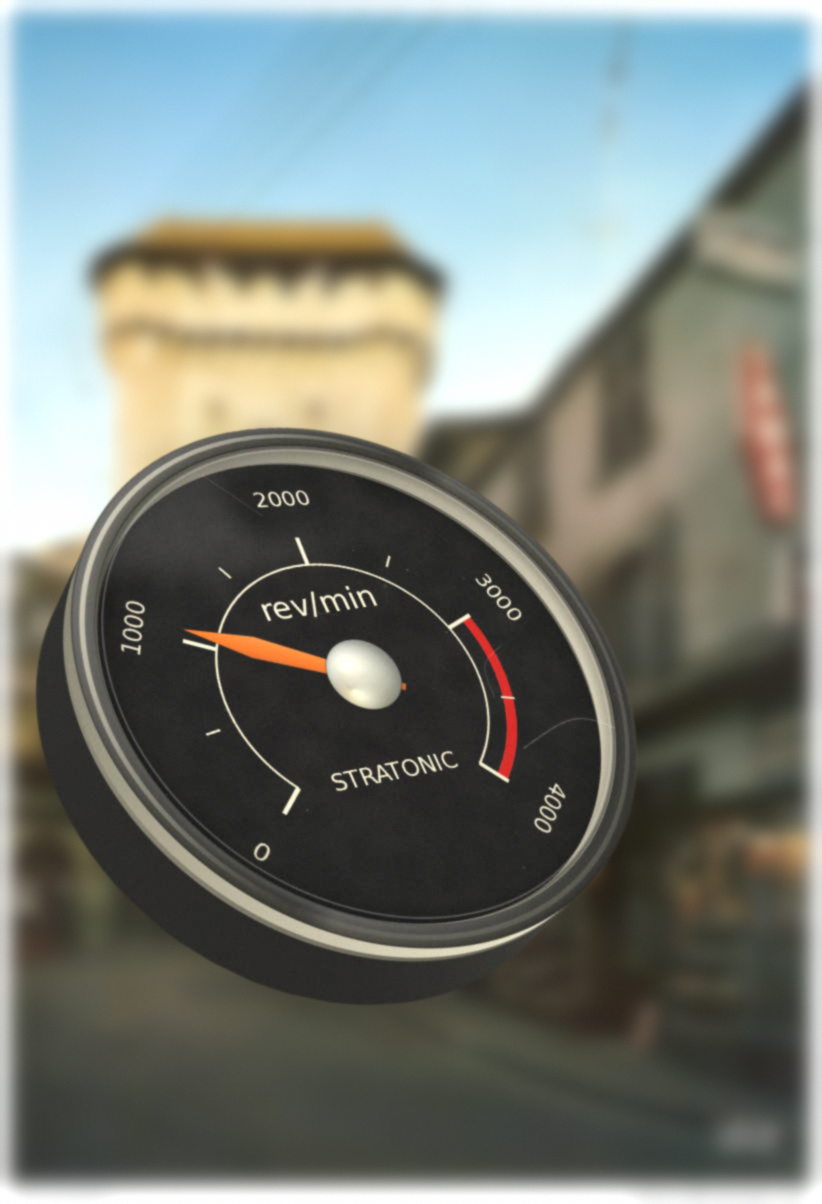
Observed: 1000 rpm
